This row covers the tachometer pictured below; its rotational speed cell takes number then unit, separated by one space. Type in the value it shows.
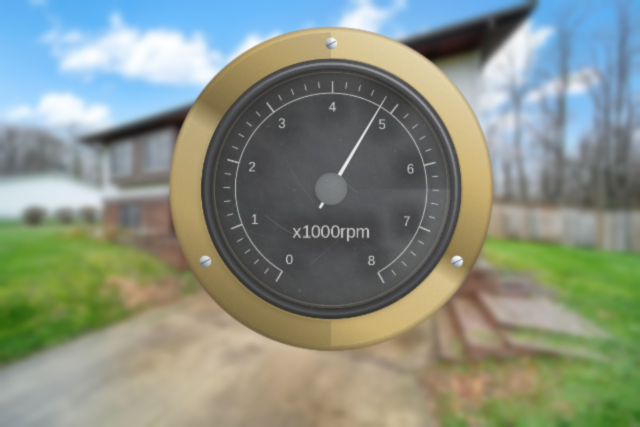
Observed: 4800 rpm
